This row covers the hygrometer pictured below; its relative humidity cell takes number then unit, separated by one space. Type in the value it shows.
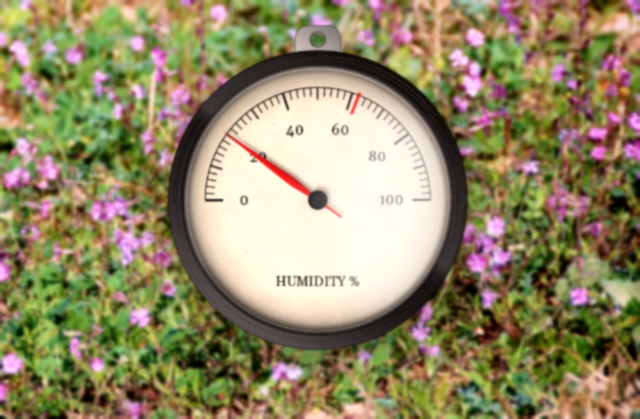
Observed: 20 %
